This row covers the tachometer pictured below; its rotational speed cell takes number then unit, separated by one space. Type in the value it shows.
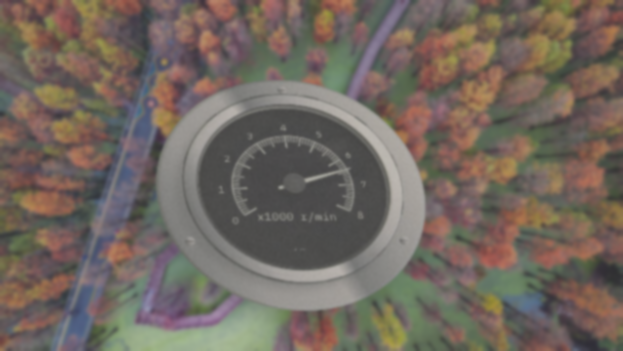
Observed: 6500 rpm
